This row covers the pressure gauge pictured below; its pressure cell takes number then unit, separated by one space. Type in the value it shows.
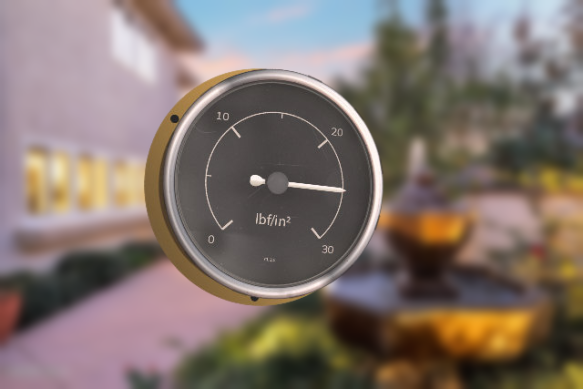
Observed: 25 psi
